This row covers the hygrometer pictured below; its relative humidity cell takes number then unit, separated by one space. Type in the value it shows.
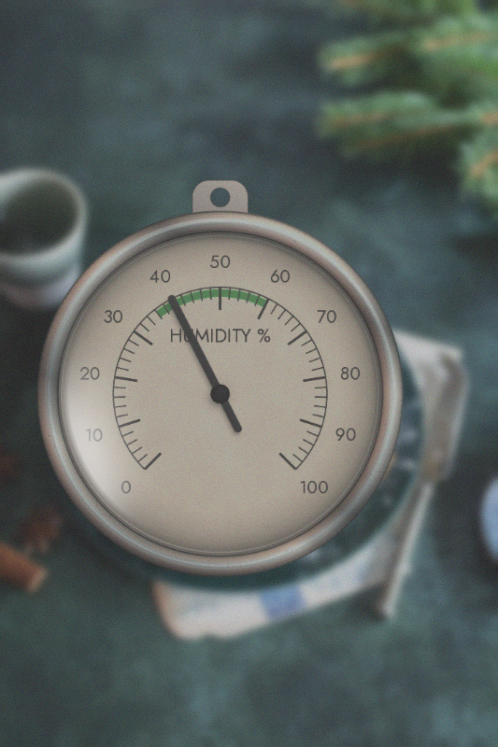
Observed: 40 %
